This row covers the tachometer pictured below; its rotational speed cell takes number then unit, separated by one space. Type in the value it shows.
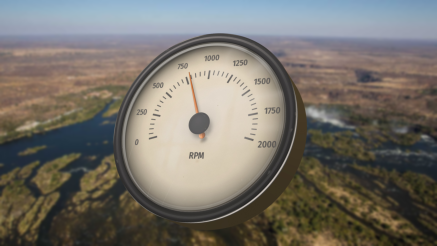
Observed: 800 rpm
